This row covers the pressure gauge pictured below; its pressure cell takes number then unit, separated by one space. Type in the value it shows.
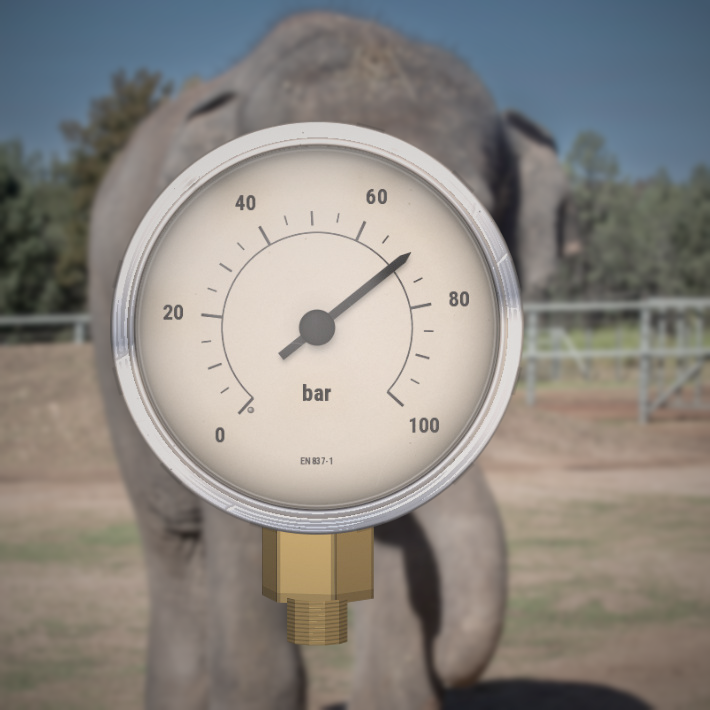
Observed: 70 bar
